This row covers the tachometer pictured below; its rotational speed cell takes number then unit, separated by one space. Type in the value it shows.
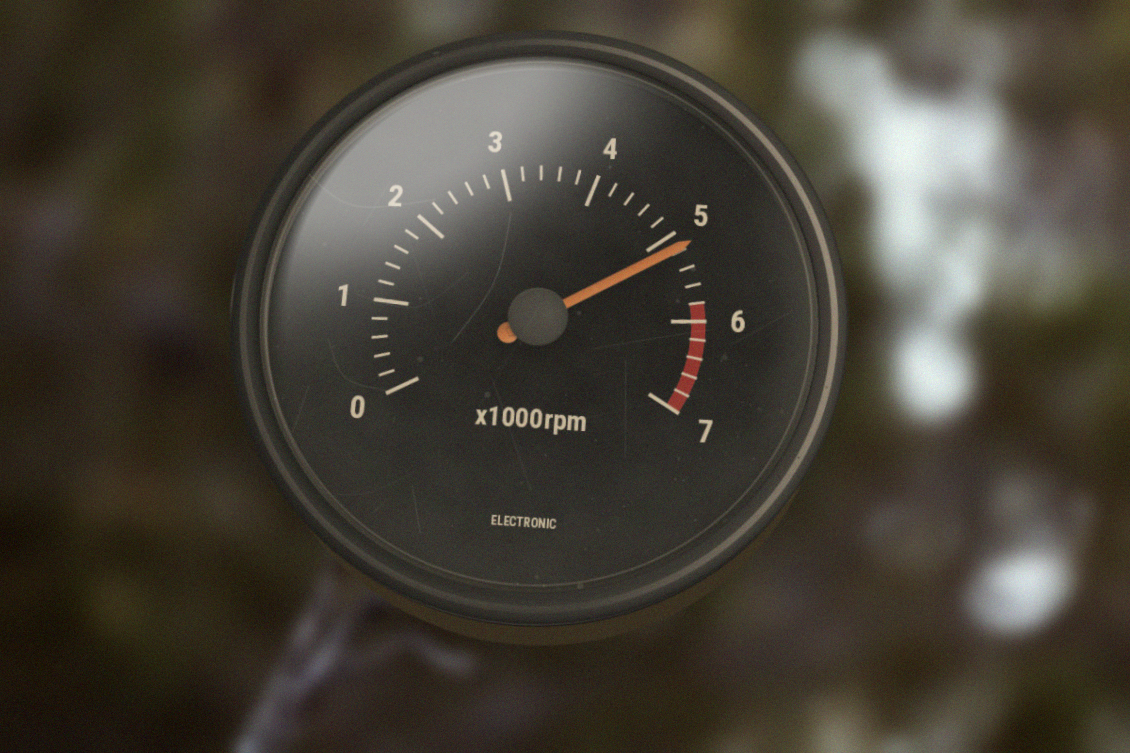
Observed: 5200 rpm
